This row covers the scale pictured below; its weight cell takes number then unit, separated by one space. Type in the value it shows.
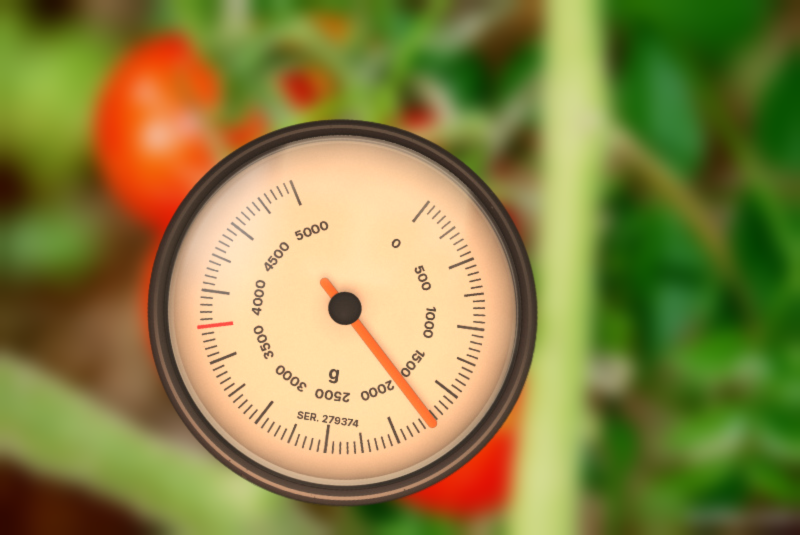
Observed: 1750 g
